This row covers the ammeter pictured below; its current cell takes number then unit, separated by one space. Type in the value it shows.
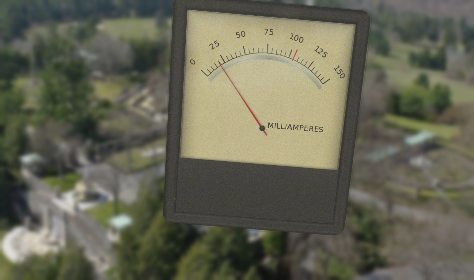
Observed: 20 mA
